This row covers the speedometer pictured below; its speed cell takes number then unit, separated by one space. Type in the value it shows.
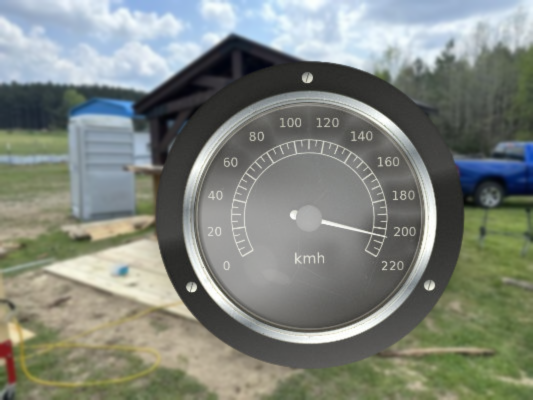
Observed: 205 km/h
